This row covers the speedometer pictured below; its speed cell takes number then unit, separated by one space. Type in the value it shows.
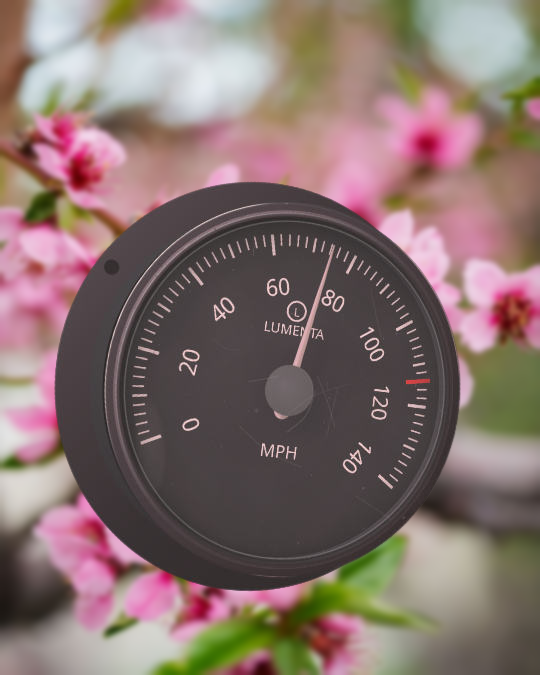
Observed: 74 mph
